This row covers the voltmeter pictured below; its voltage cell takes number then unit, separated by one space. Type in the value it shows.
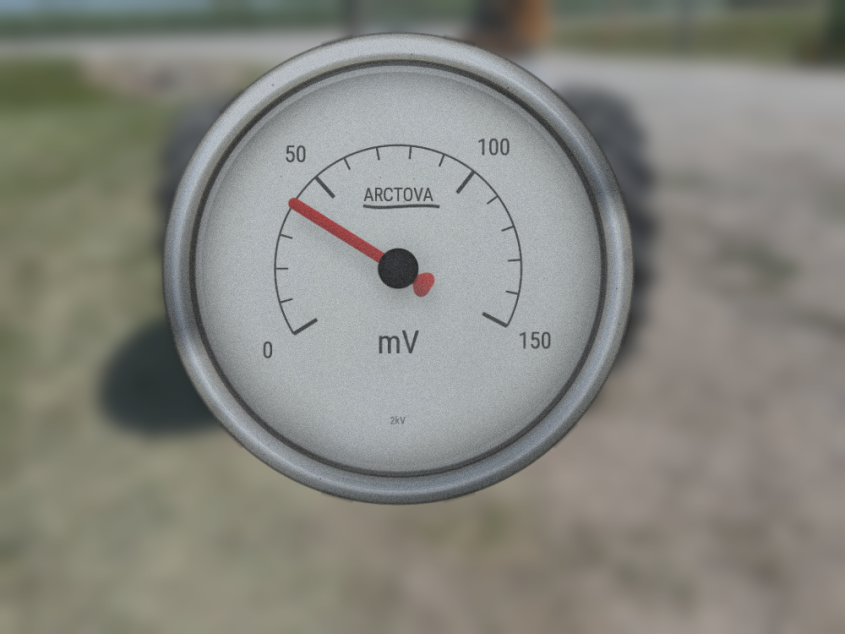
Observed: 40 mV
